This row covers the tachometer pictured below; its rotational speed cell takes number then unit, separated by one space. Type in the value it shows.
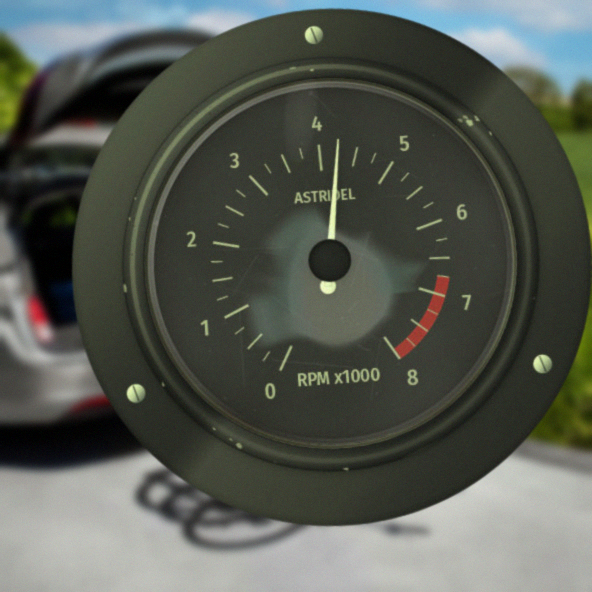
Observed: 4250 rpm
